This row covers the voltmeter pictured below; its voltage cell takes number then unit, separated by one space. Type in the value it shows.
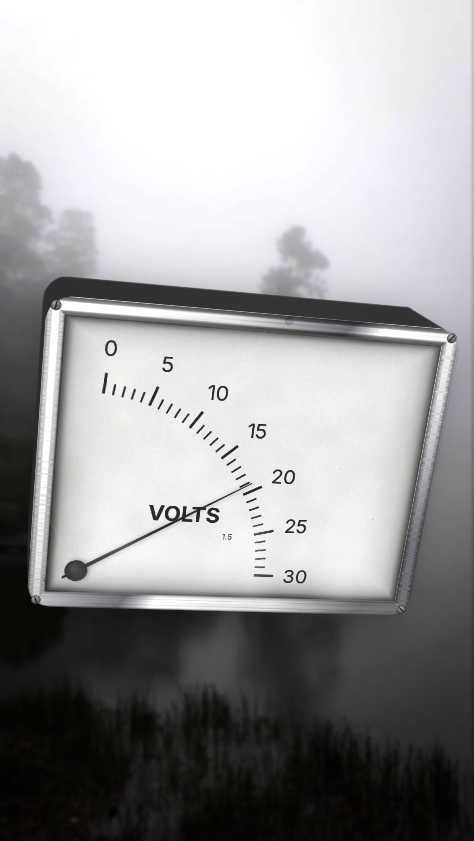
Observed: 19 V
